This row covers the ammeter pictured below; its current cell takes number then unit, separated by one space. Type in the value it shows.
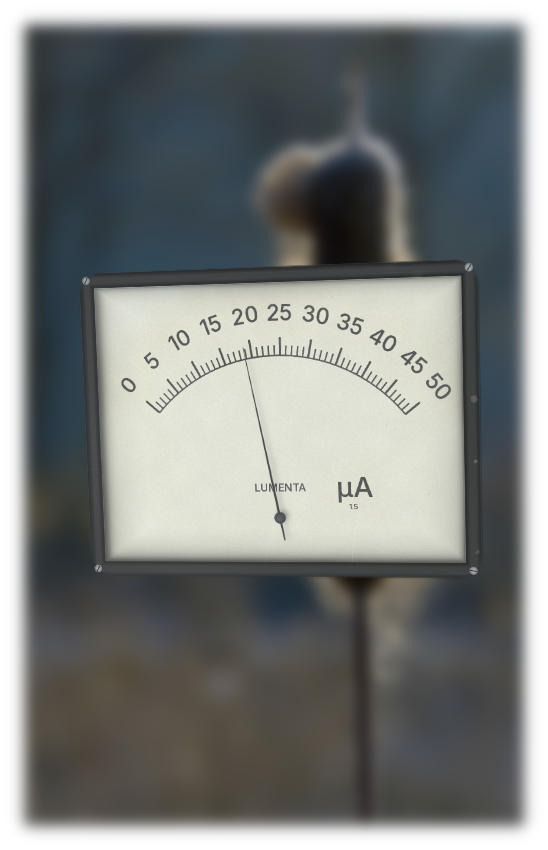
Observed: 19 µA
